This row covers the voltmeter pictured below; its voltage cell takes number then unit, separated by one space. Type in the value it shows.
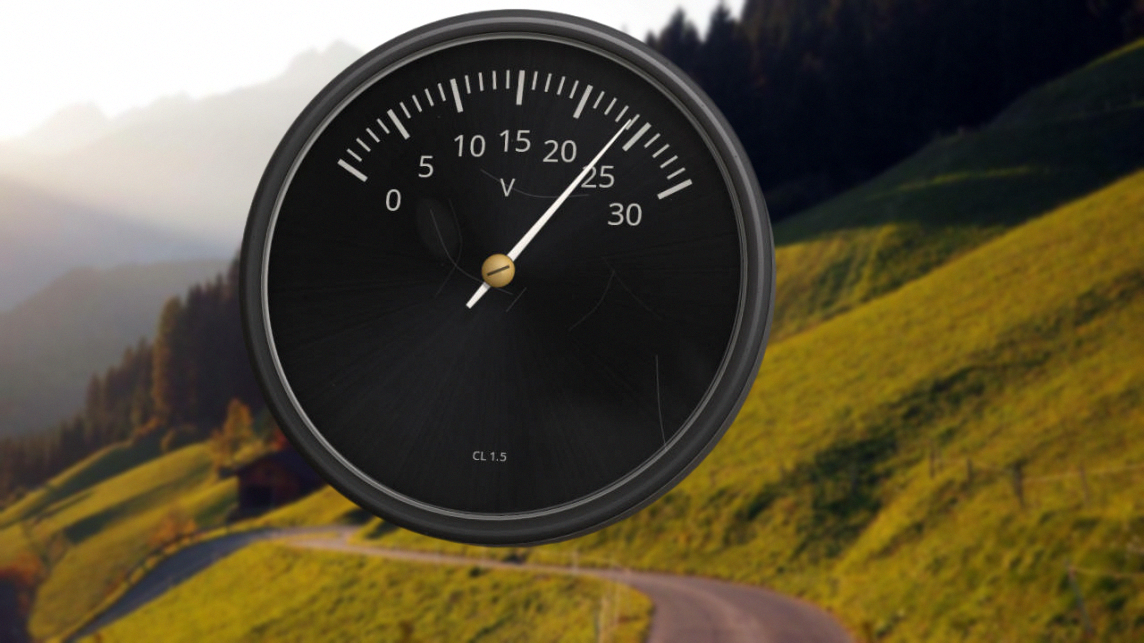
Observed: 24 V
